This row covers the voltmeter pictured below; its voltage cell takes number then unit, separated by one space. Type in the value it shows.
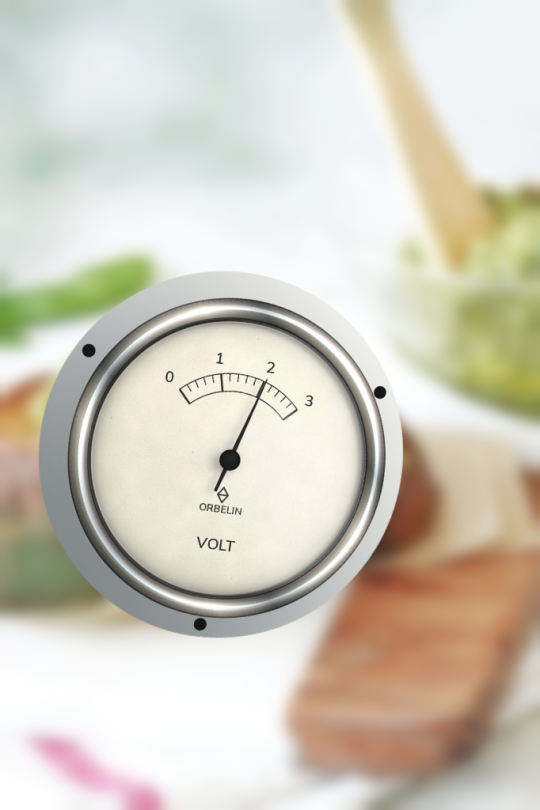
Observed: 2 V
